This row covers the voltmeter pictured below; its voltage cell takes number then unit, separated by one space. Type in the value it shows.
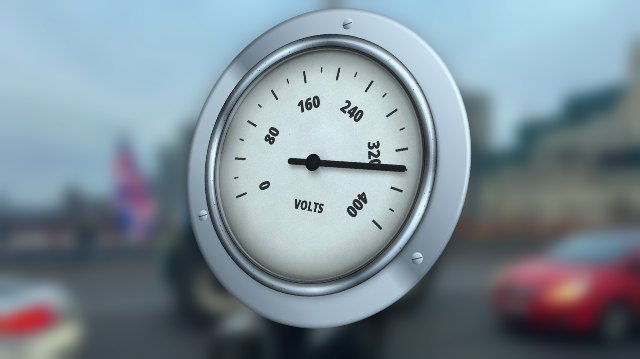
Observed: 340 V
